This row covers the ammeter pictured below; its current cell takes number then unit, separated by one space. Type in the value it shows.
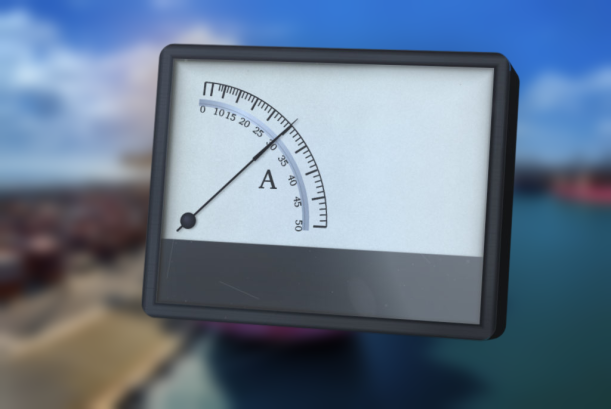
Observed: 30 A
